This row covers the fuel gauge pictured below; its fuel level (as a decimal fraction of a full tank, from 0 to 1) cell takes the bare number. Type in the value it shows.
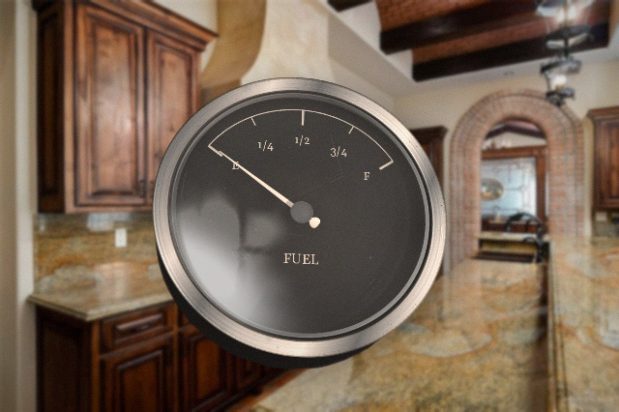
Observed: 0
